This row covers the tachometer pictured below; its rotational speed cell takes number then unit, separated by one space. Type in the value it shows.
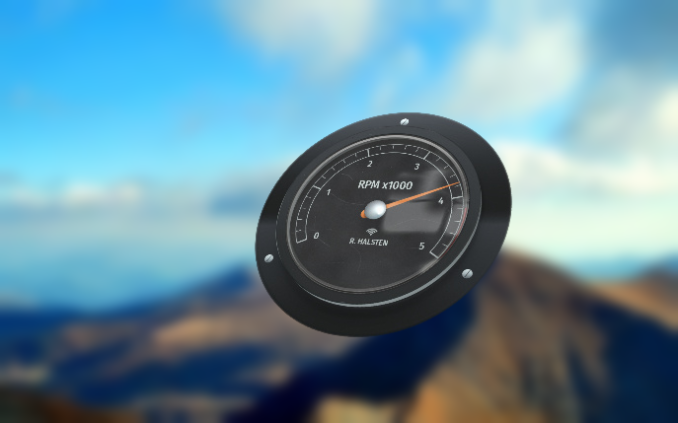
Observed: 3800 rpm
